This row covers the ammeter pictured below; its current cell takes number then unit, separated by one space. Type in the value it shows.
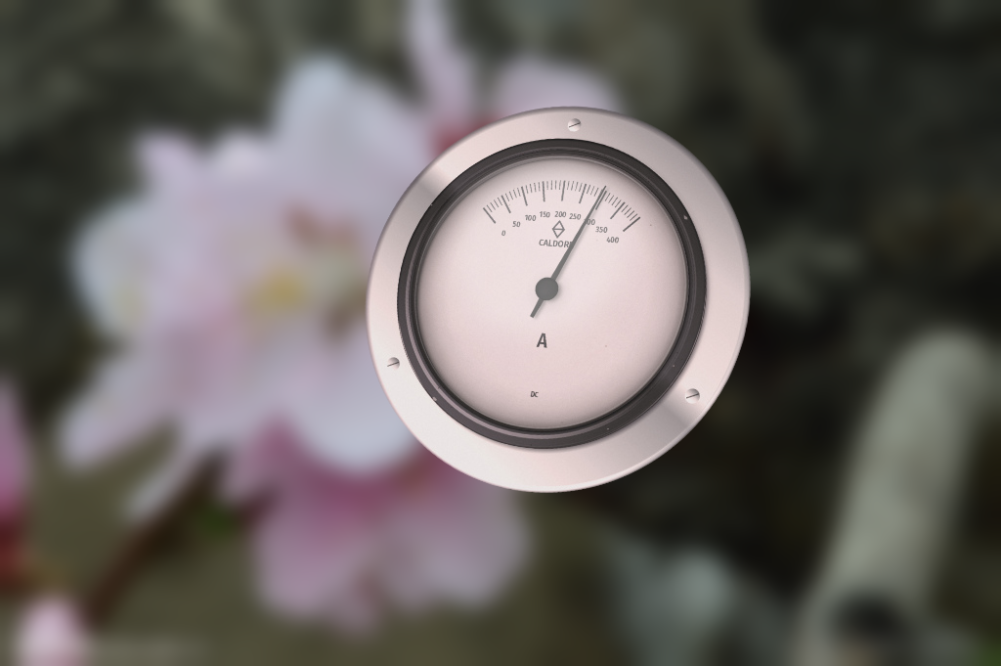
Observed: 300 A
